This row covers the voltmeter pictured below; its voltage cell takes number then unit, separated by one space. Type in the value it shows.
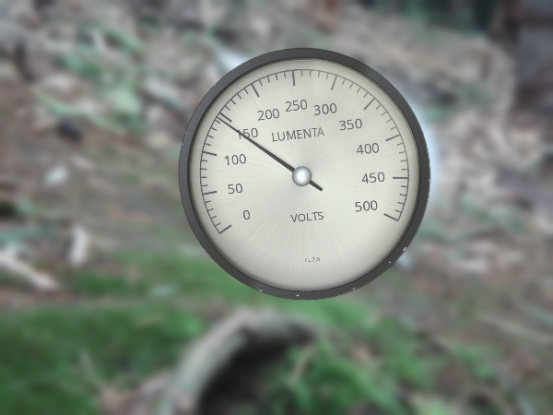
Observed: 145 V
